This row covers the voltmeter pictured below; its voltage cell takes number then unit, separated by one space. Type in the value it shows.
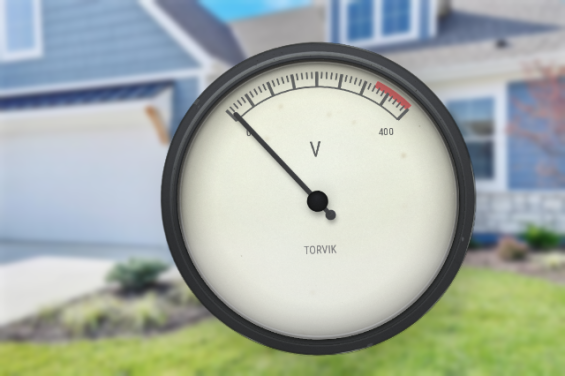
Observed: 10 V
